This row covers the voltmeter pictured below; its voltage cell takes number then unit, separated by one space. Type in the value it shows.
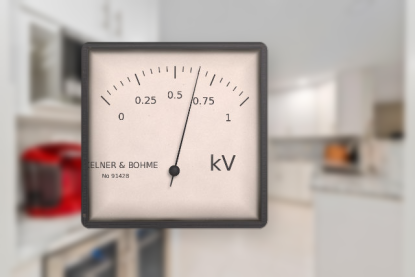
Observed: 0.65 kV
